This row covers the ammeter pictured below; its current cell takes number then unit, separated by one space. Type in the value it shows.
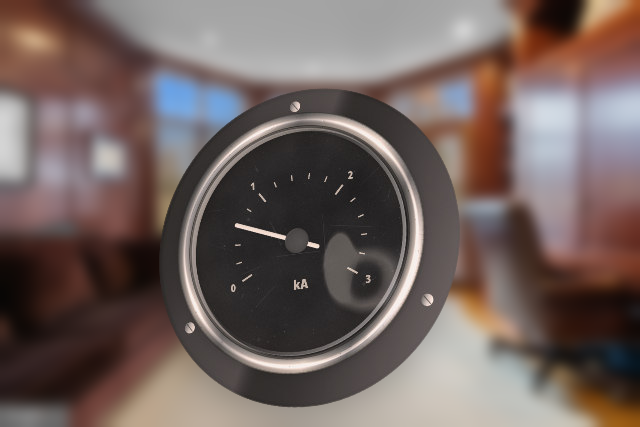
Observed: 0.6 kA
